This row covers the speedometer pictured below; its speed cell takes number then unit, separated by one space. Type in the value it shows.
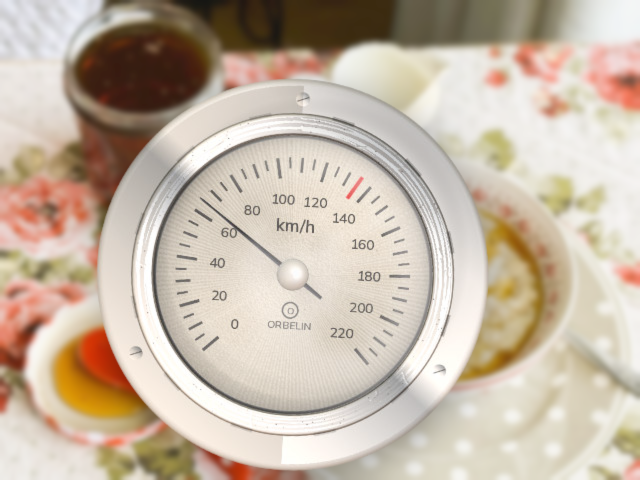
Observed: 65 km/h
